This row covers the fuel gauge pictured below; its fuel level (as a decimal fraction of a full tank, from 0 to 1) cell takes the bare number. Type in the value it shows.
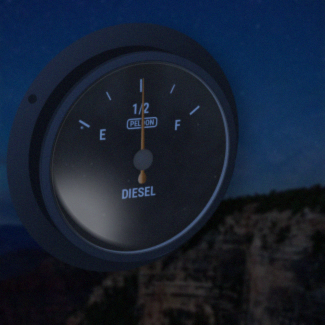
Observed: 0.5
